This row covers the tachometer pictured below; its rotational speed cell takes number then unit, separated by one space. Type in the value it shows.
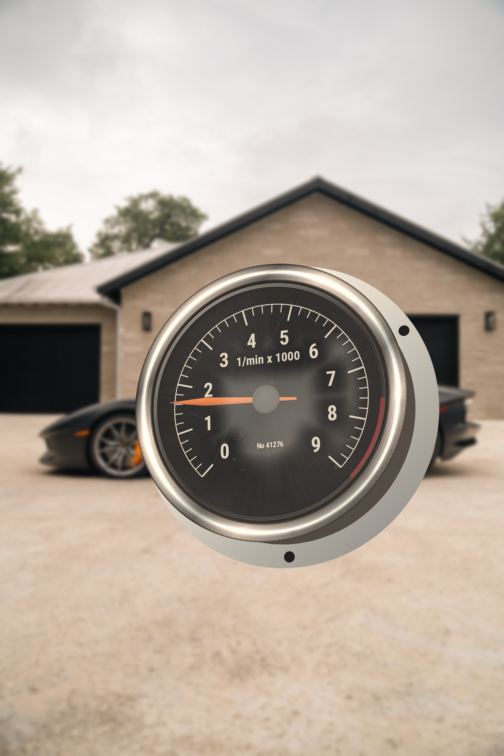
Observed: 1600 rpm
